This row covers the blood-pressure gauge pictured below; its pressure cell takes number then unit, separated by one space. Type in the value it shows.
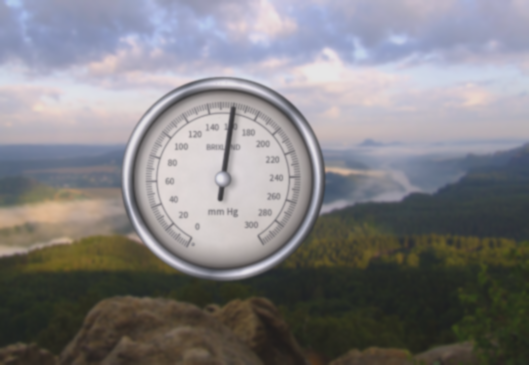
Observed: 160 mmHg
